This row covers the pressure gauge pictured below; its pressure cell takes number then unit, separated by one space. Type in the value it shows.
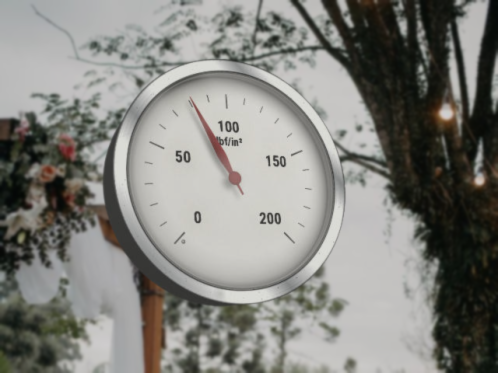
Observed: 80 psi
